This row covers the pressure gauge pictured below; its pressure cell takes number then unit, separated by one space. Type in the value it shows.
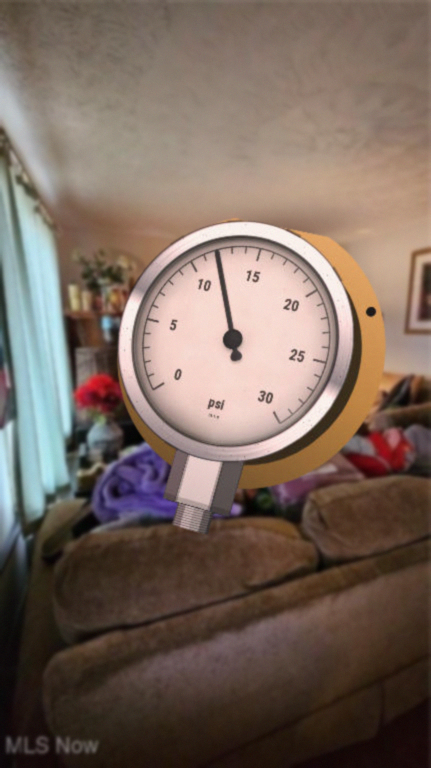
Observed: 12 psi
